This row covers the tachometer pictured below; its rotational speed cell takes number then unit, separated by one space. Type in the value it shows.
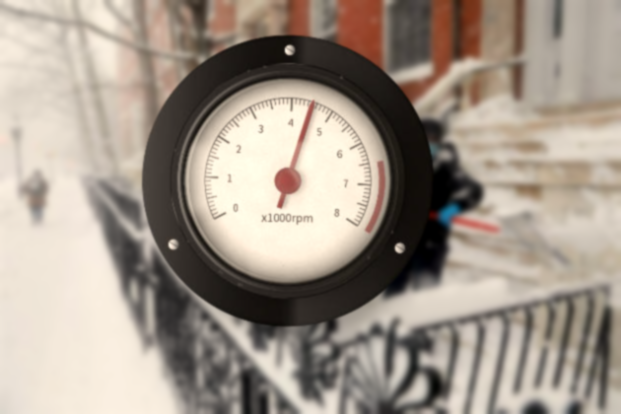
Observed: 4500 rpm
